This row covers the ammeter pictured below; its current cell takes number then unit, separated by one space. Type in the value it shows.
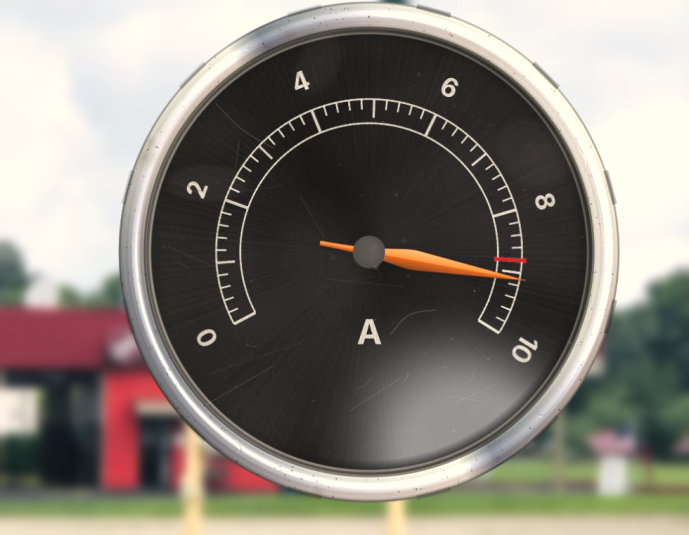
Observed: 9.1 A
